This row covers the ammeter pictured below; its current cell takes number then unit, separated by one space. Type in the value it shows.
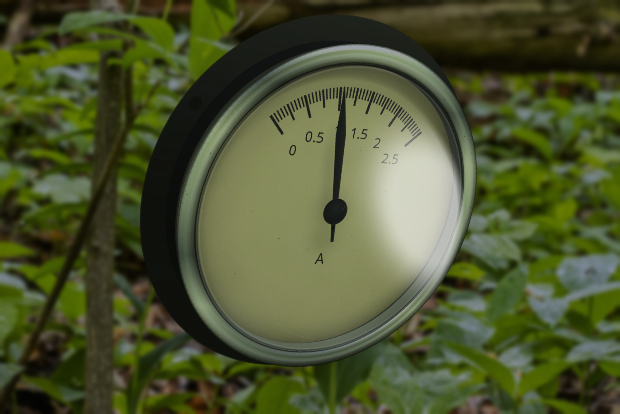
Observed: 1 A
